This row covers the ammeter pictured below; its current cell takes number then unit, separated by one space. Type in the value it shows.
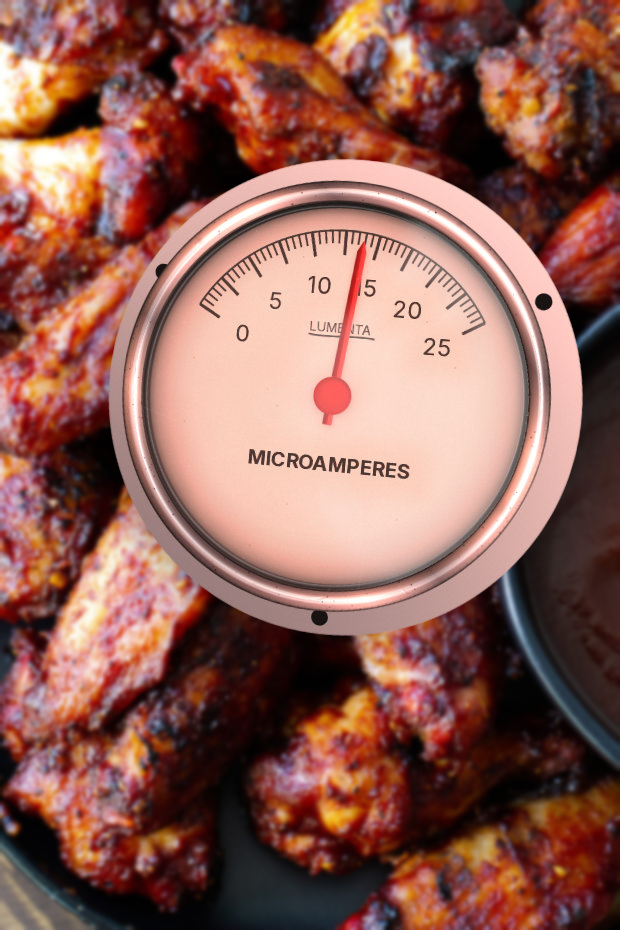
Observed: 14 µA
